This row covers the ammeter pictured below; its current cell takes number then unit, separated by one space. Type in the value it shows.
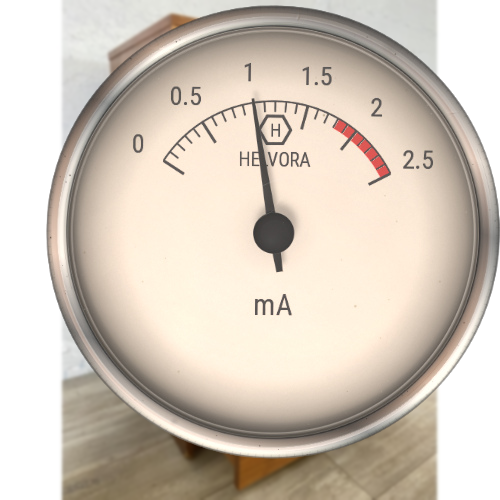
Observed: 1 mA
